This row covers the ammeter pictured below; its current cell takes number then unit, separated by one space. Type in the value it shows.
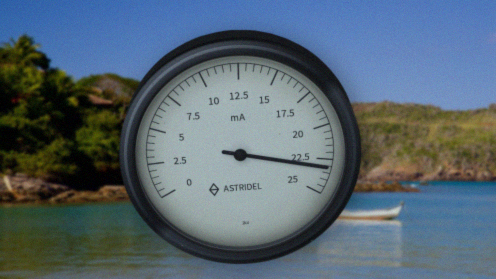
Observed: 23 mA
